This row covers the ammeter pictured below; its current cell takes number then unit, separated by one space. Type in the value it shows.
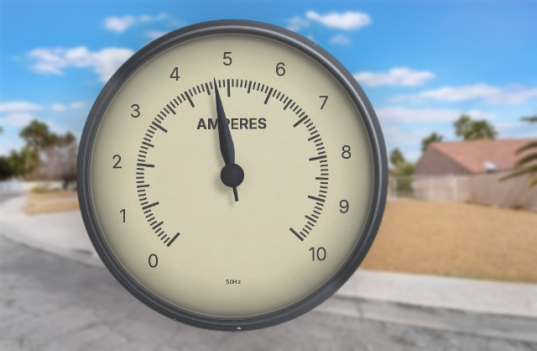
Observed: 4.7 A
